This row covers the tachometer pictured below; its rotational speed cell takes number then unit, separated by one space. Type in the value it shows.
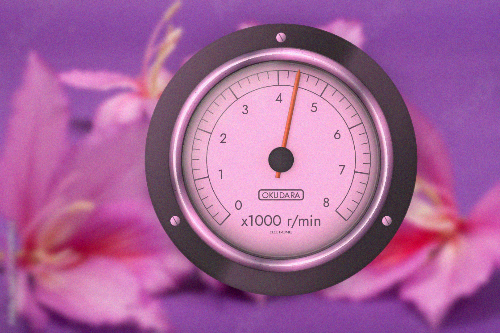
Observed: 4400 rpm
